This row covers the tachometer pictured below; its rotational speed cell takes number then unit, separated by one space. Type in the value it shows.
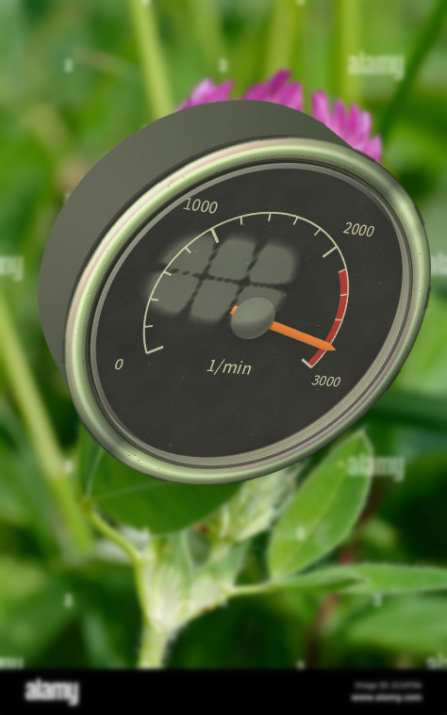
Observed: 2800 rpm
